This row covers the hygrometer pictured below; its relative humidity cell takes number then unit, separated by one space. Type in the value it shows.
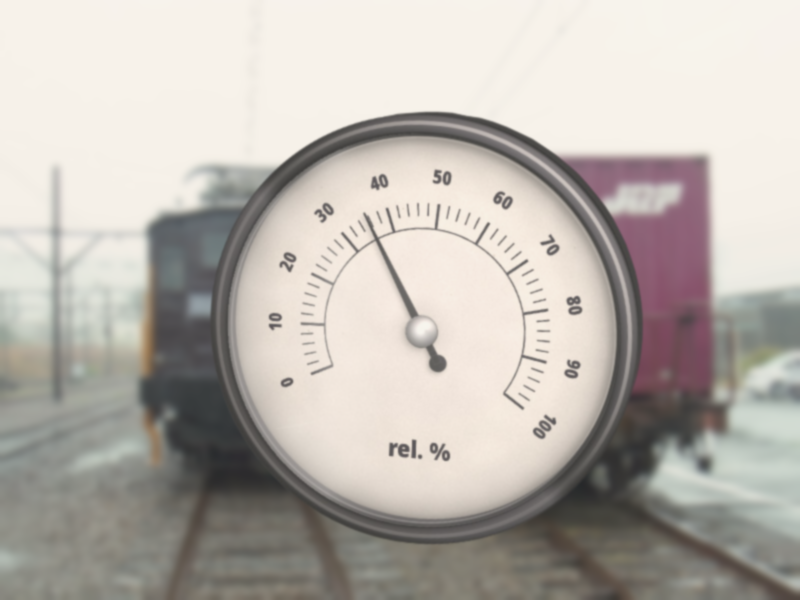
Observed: 36 %
